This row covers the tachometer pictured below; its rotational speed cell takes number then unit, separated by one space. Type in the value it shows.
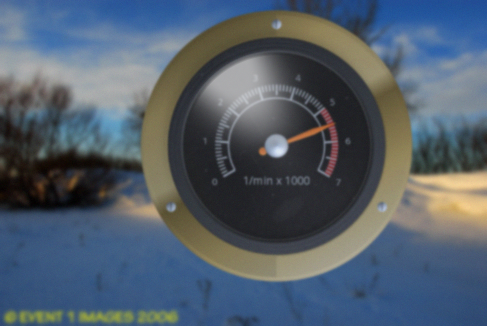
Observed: 5500 rpm
